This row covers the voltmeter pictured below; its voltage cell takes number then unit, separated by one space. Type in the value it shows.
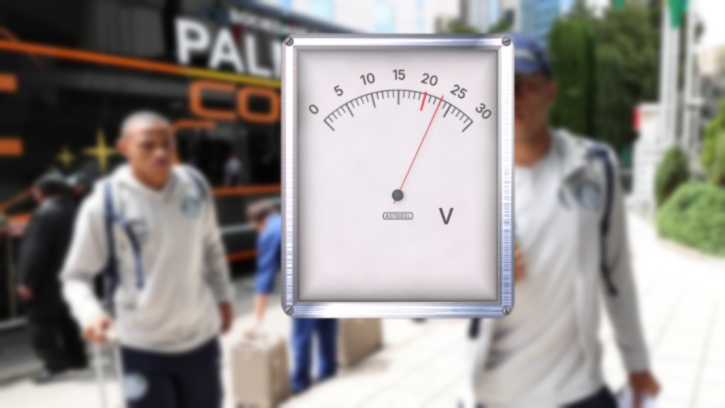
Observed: 23 V
